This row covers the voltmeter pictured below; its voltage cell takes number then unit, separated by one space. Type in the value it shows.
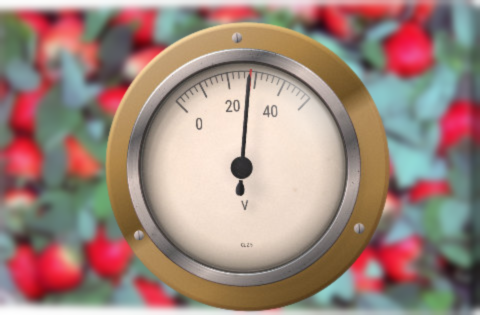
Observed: 28 V
